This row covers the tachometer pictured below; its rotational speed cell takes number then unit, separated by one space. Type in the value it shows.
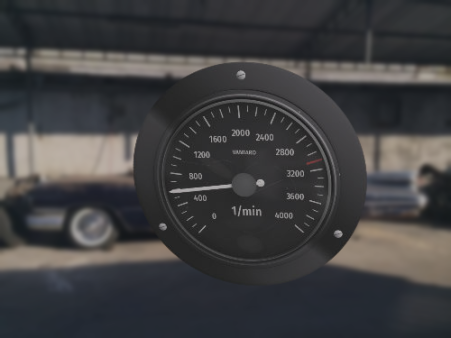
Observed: 600 rpm
